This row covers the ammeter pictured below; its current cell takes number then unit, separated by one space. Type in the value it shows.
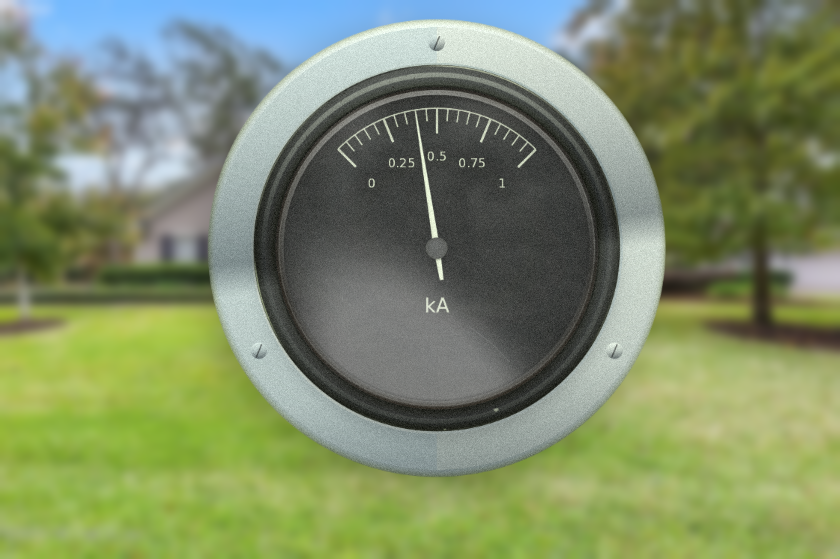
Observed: 0.4 kA
